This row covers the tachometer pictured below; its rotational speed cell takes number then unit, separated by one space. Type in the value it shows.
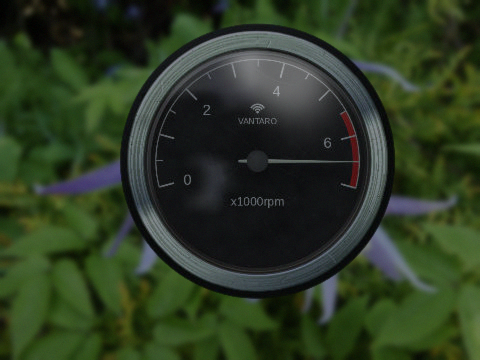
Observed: 6500 rpm
